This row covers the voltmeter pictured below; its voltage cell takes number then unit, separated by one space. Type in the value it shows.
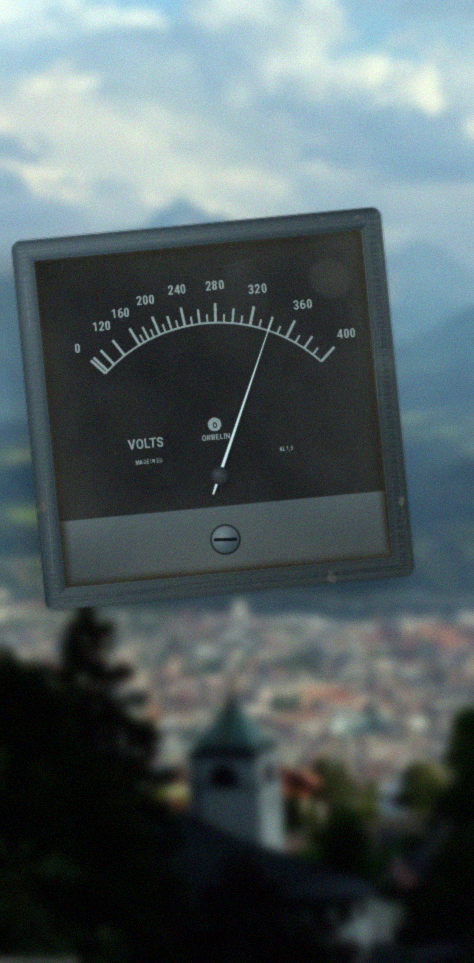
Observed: 340 V
